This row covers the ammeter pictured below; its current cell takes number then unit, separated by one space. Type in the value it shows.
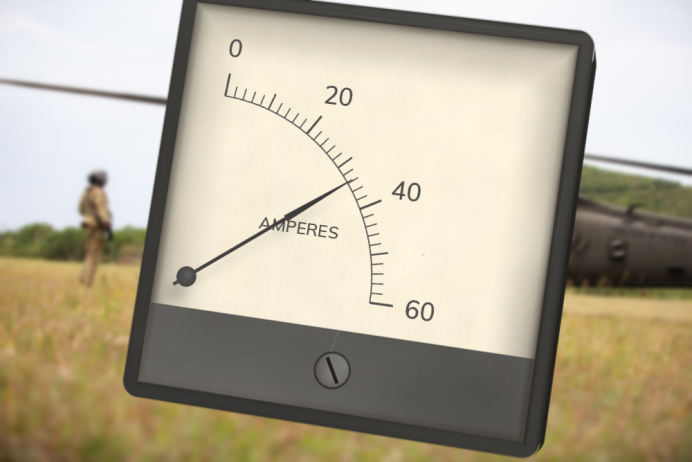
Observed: 34 A
